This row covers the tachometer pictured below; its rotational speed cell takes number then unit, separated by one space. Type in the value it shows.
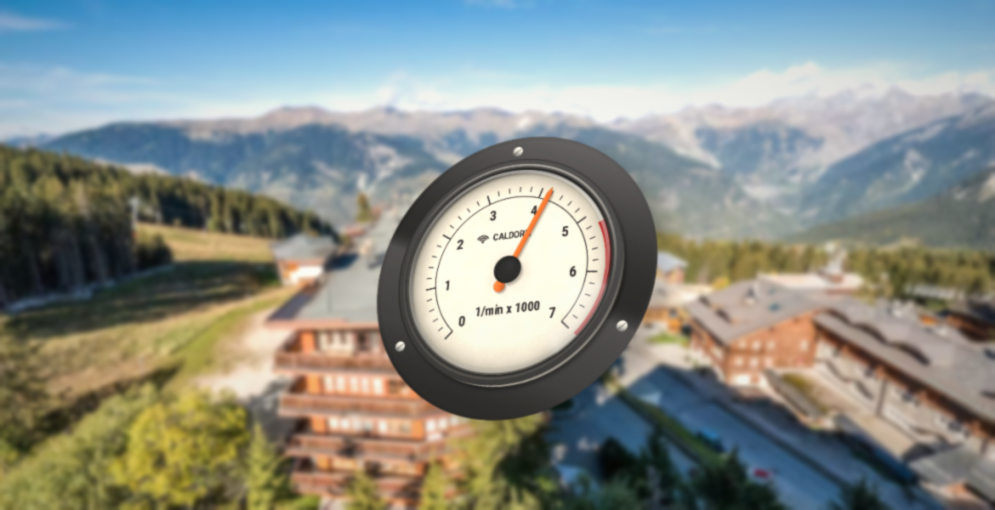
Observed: 4200 rpm
